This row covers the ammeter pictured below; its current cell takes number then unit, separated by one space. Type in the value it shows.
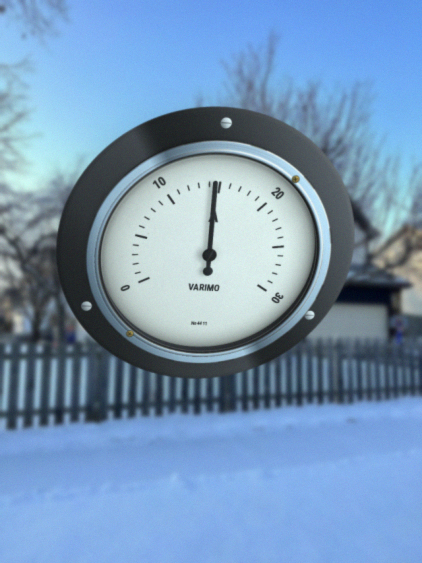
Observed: 14.5 A
